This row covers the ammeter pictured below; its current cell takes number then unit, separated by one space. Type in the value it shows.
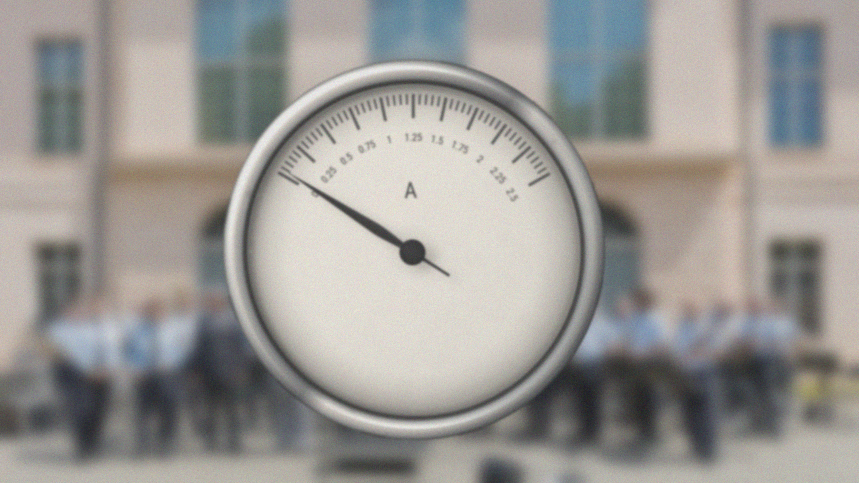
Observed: 0.05 A
